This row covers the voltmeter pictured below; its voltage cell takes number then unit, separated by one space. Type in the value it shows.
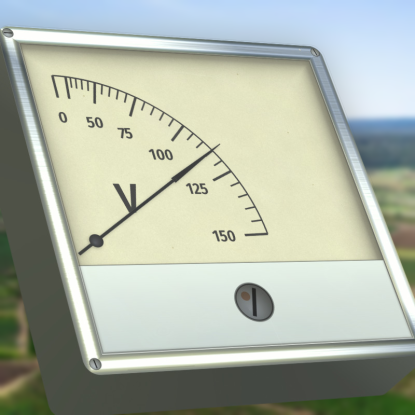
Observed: 115 V
